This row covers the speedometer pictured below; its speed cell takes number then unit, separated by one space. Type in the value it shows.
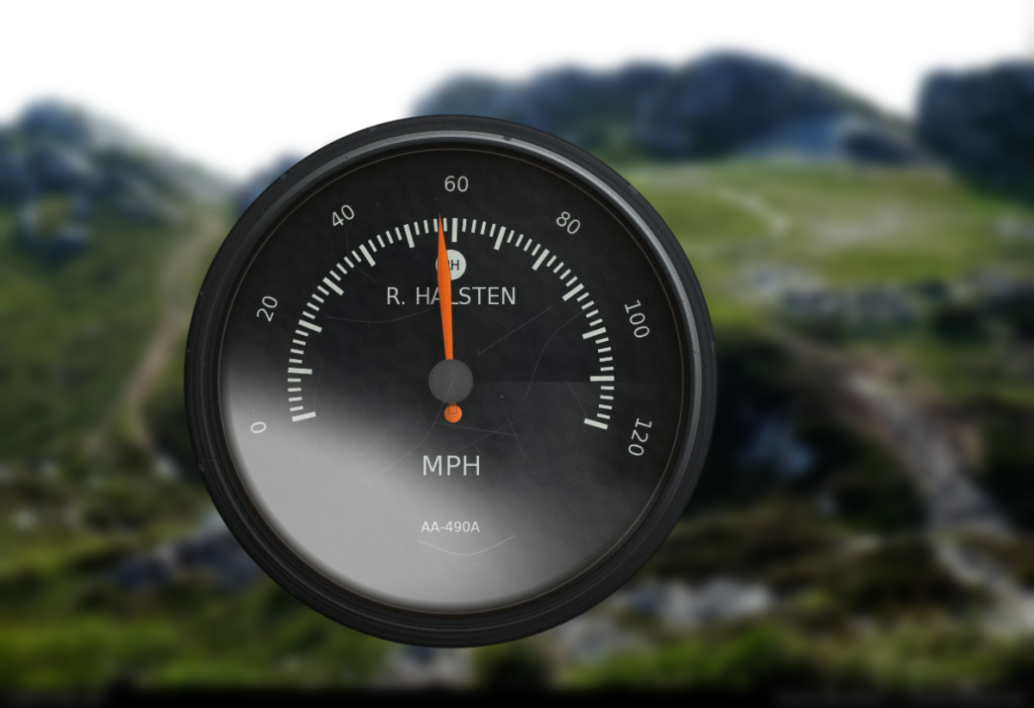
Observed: 57 mph
